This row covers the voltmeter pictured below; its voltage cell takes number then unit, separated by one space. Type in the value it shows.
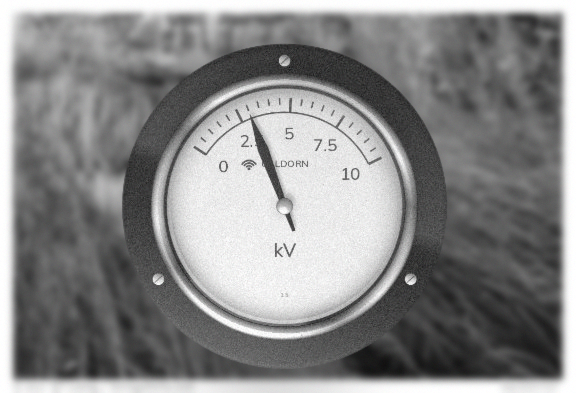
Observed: 3 kV
